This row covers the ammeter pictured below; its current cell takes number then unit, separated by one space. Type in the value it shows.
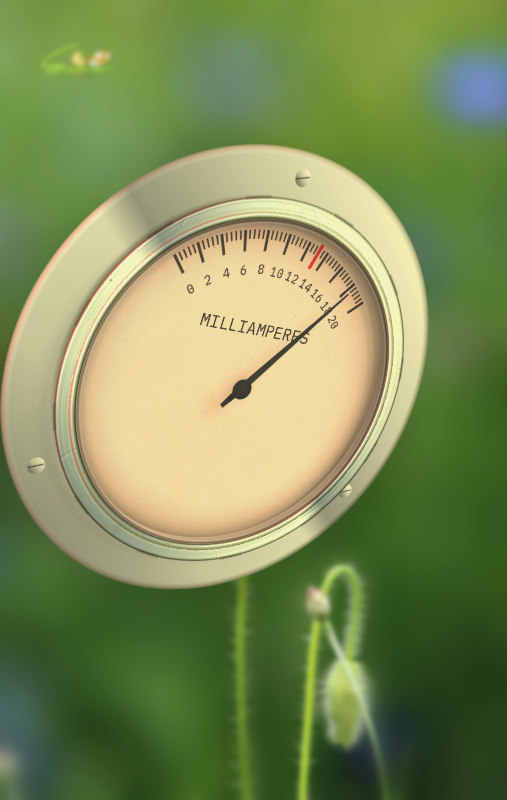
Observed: 18 mA
